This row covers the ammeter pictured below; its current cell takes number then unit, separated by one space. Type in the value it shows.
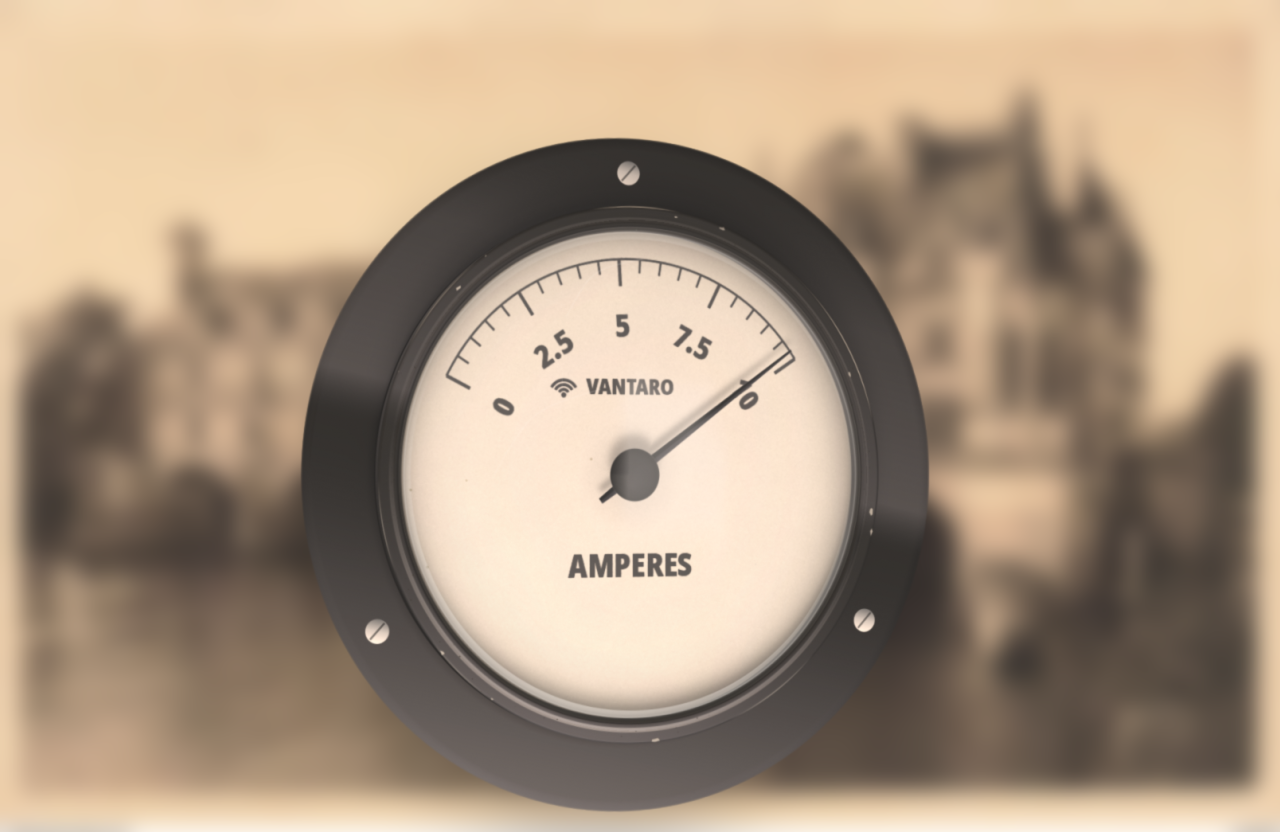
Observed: 9.75 A
